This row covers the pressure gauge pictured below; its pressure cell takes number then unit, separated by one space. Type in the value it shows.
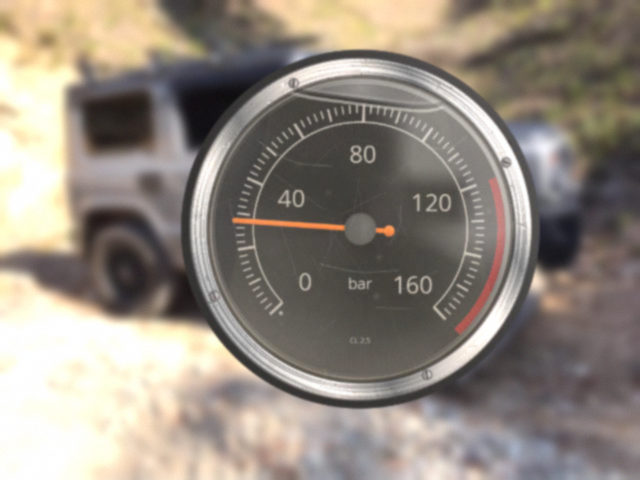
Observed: 28 bar
